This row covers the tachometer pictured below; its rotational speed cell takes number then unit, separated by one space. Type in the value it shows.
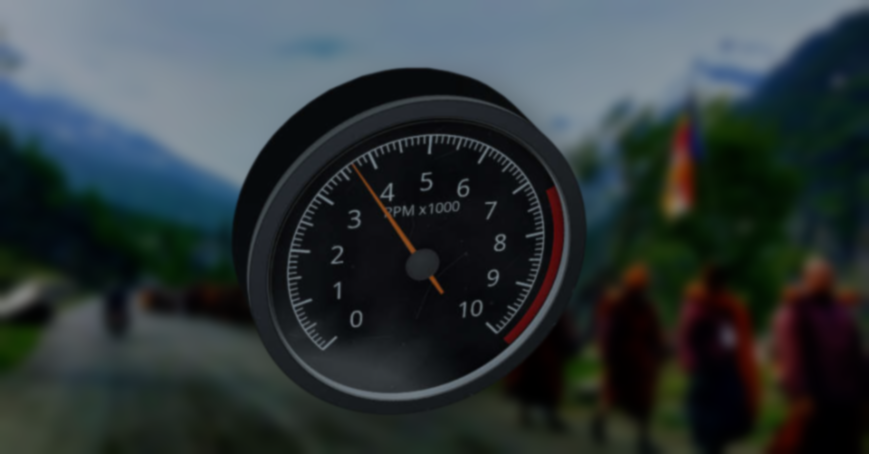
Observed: 3700 rpm
